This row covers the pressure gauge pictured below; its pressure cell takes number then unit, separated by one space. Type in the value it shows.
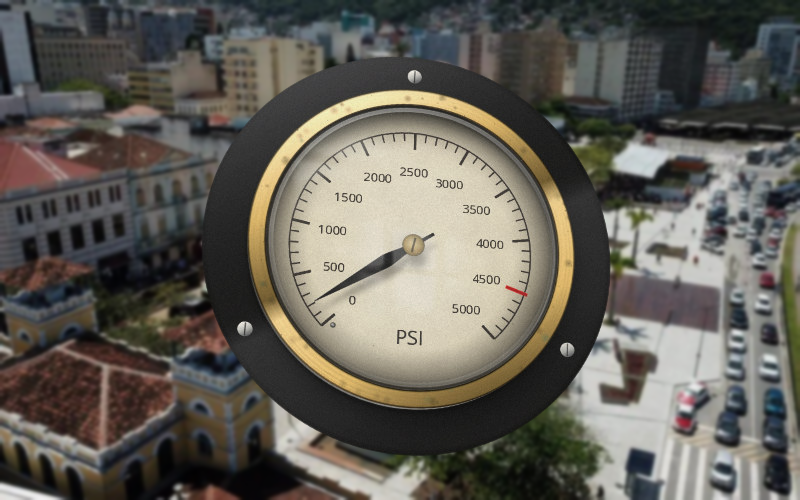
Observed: 200 psi
